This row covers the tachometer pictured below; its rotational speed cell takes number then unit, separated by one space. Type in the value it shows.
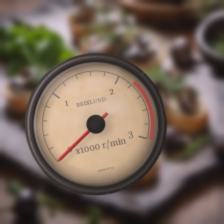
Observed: 0 rpm
